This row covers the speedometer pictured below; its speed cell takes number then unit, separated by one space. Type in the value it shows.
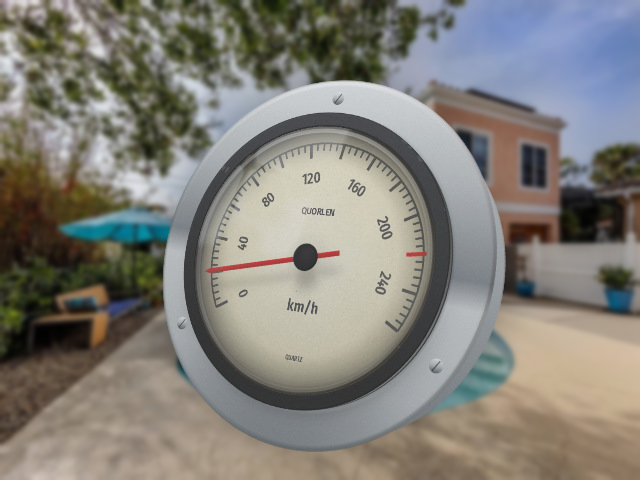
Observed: 20 km/h
